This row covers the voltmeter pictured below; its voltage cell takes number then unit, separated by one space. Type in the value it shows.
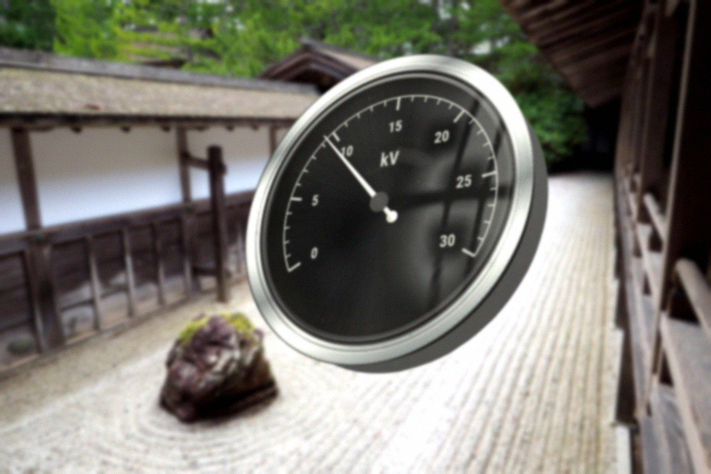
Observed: 9.5 kV
